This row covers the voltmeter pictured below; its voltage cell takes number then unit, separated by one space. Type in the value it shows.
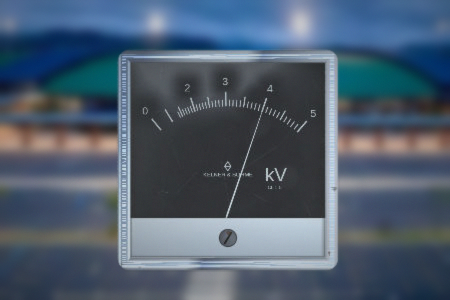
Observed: 4 kV
